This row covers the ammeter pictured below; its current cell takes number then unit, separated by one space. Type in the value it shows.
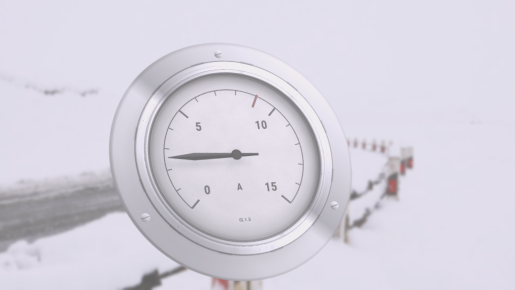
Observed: 2.5 A
